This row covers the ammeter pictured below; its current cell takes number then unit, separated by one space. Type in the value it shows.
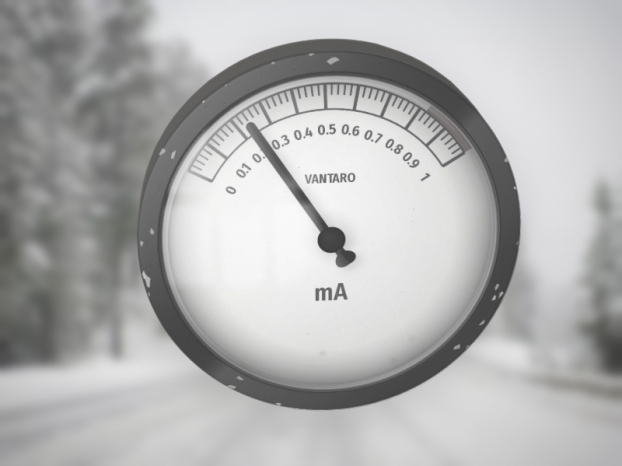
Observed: 0.24 mA
